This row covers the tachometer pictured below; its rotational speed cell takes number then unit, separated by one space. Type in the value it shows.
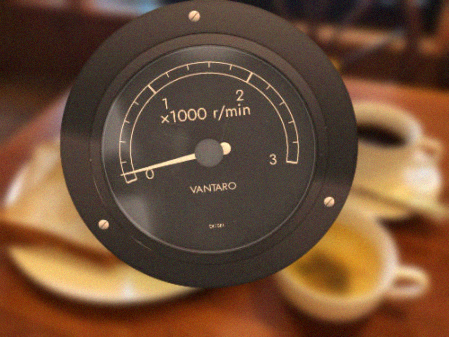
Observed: 100 rpm
